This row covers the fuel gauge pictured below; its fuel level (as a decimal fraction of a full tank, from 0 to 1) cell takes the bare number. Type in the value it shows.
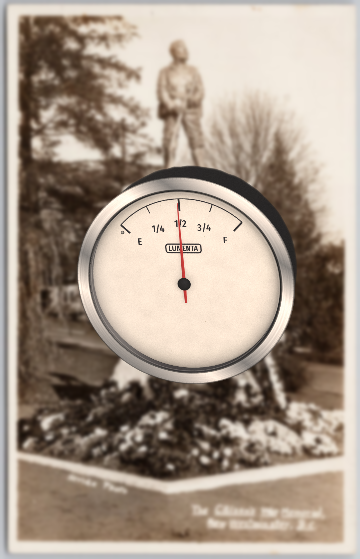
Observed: 0.5
